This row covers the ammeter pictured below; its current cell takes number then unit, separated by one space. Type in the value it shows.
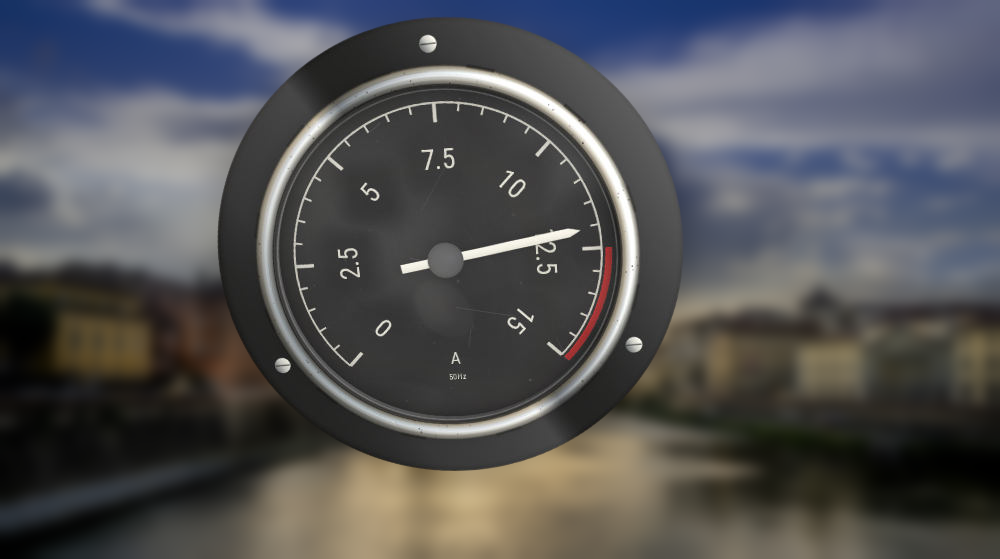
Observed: 12 A
